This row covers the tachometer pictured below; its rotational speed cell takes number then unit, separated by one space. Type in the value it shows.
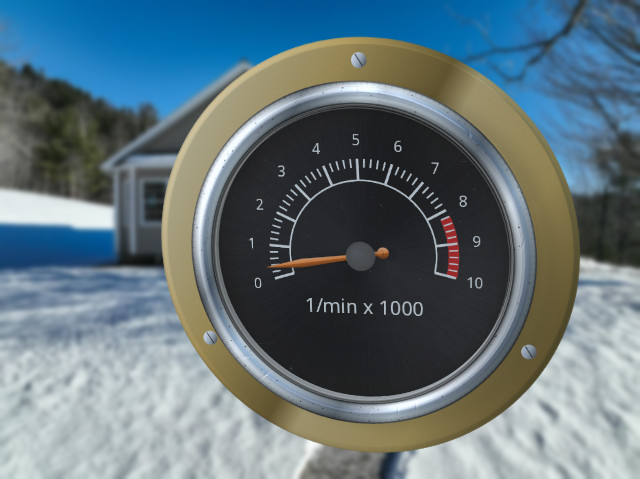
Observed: 400 rpm
